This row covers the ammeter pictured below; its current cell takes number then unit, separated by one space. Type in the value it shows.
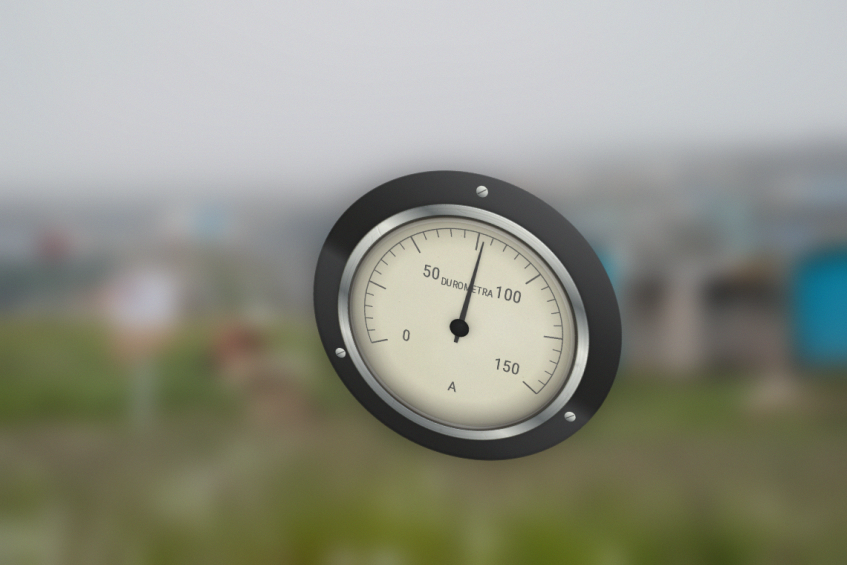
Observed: 77.5 A
